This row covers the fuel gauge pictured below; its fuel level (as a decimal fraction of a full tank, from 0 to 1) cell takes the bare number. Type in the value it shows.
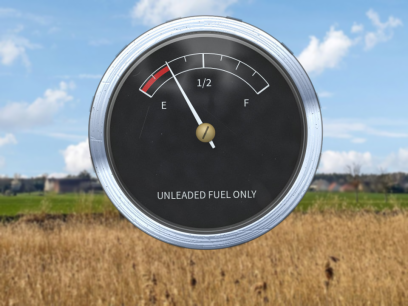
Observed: 0.25
